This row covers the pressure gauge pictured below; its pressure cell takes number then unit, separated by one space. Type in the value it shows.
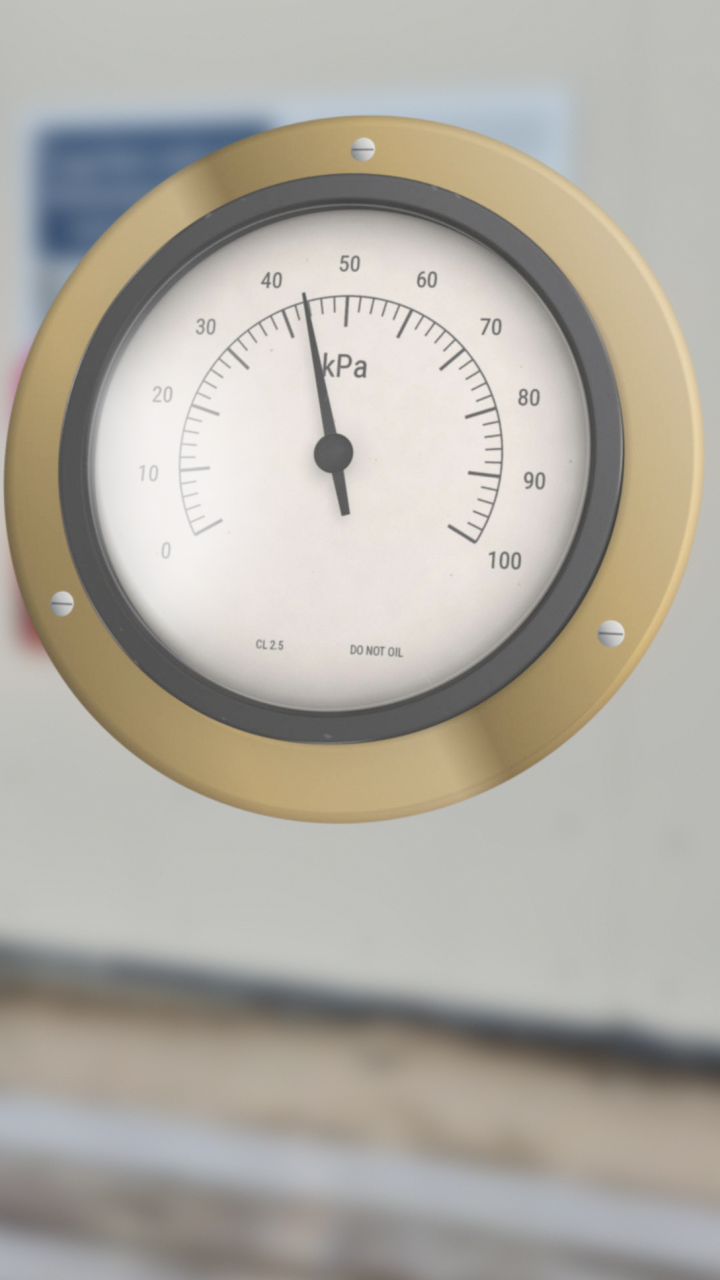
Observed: 44 kPa
